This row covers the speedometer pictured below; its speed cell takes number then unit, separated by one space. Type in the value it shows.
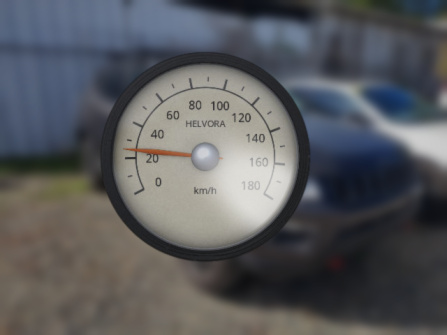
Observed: 25 km/h
